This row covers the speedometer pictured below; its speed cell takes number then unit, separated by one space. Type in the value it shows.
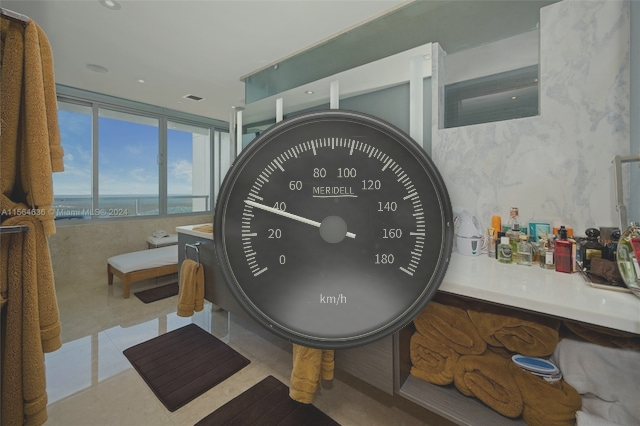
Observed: 36 km/h
